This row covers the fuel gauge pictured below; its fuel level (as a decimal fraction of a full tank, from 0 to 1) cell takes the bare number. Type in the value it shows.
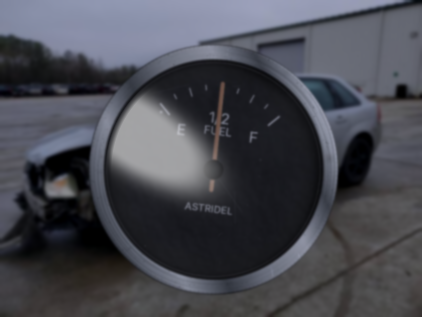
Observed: 0.5
